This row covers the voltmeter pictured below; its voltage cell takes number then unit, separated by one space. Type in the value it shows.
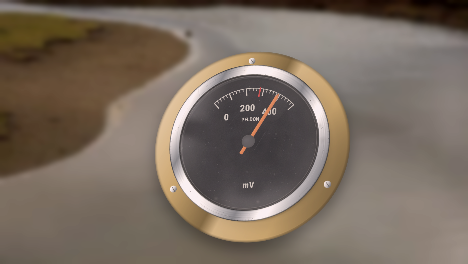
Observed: 400 mV
